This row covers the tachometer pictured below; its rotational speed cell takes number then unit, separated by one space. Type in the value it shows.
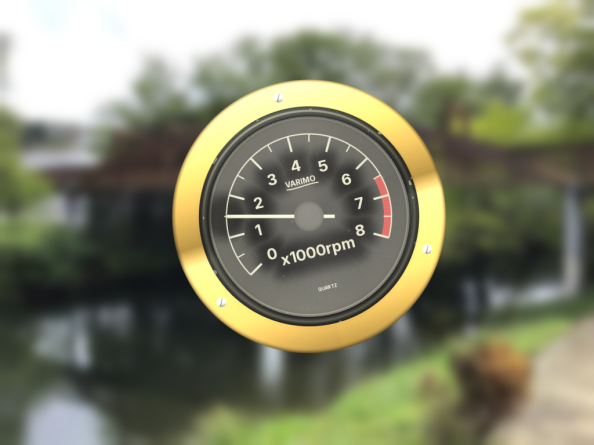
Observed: 1500 rpm
